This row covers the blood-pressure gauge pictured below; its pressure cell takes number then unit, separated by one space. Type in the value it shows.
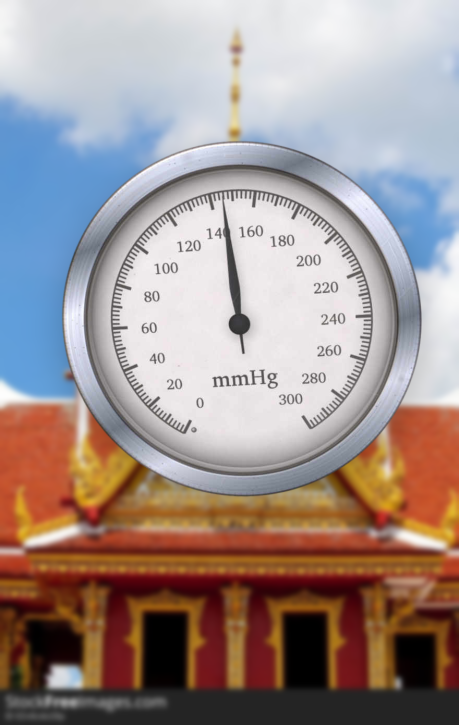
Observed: 146 mmHg
